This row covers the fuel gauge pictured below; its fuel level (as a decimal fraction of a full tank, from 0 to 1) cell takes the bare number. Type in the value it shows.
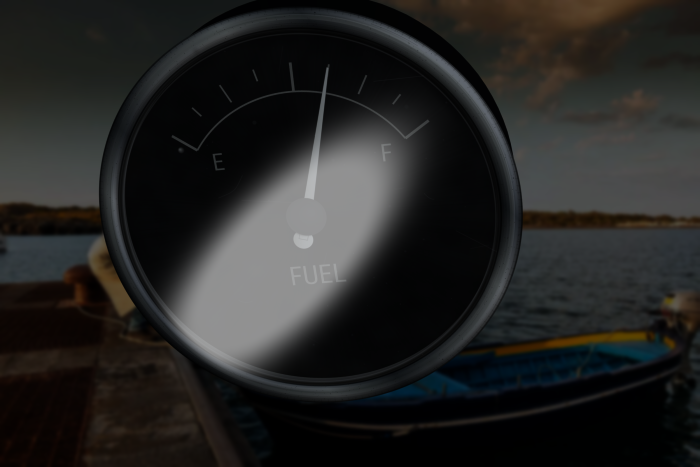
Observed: 0.625
